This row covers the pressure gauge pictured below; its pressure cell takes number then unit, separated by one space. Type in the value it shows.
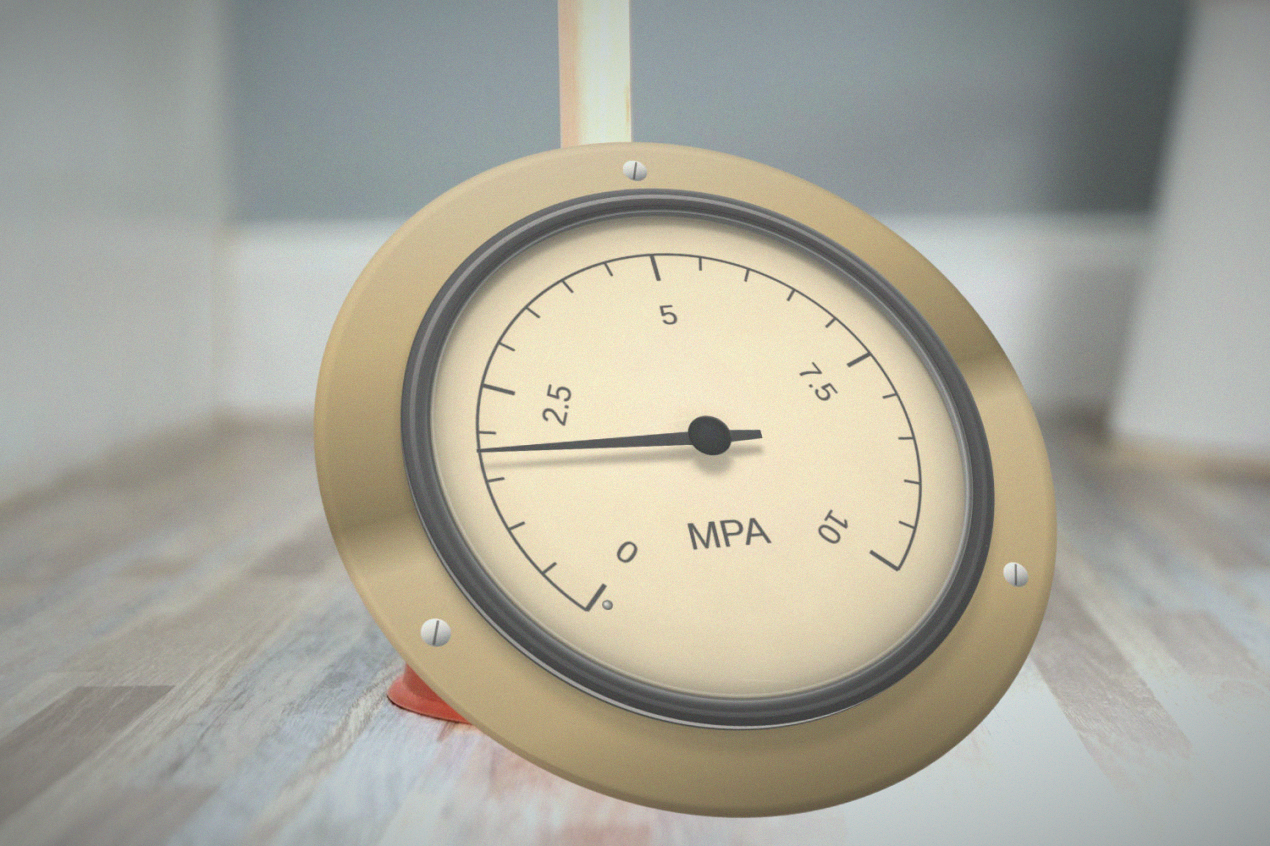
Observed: 1.75 MPa
